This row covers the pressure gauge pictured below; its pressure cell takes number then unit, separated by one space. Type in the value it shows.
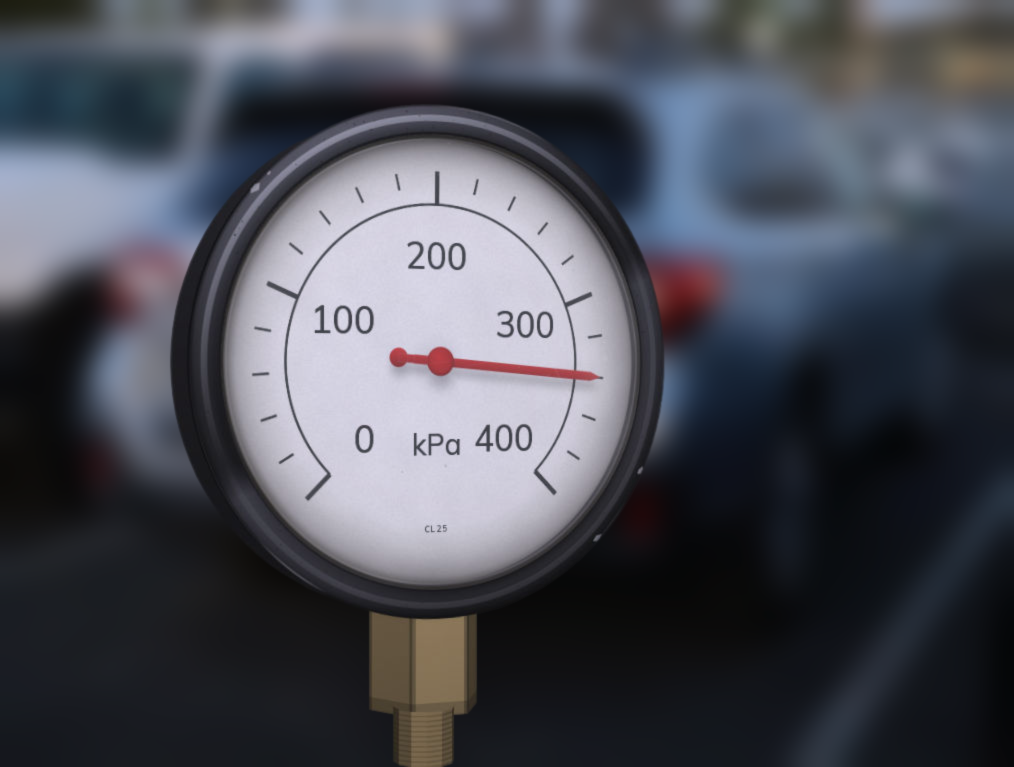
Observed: 340 kPa
